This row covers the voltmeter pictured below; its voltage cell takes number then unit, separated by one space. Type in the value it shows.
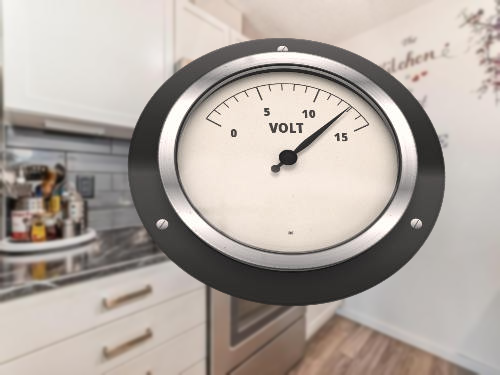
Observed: 13 V
